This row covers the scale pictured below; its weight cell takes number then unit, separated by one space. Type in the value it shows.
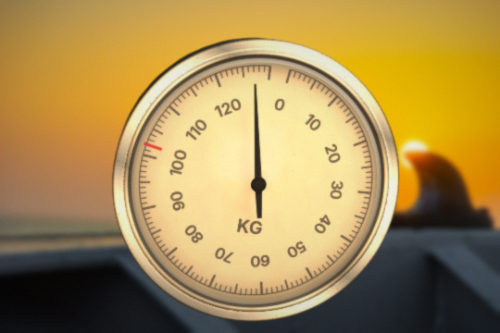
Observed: 127 kg
